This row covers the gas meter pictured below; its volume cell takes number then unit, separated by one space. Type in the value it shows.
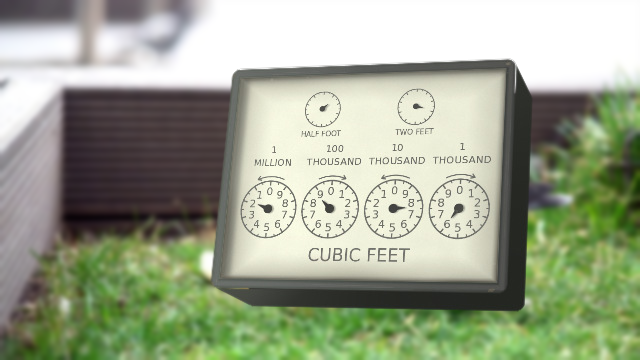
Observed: 187600 ft³
